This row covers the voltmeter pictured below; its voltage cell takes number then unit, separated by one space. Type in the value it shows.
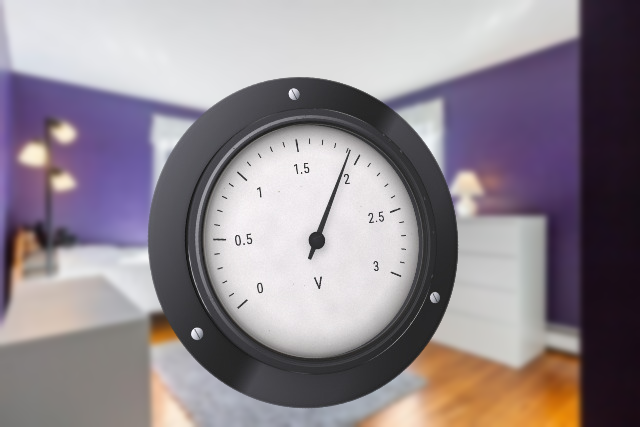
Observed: 1.9 V
